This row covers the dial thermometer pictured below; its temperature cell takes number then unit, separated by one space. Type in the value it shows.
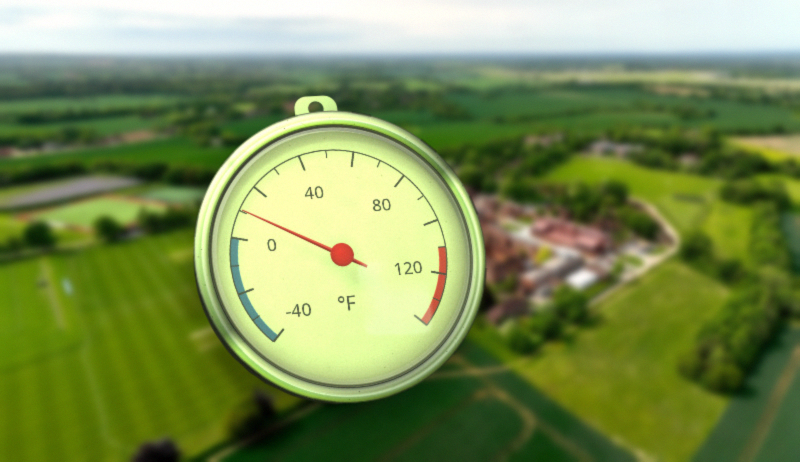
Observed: 10 °F
